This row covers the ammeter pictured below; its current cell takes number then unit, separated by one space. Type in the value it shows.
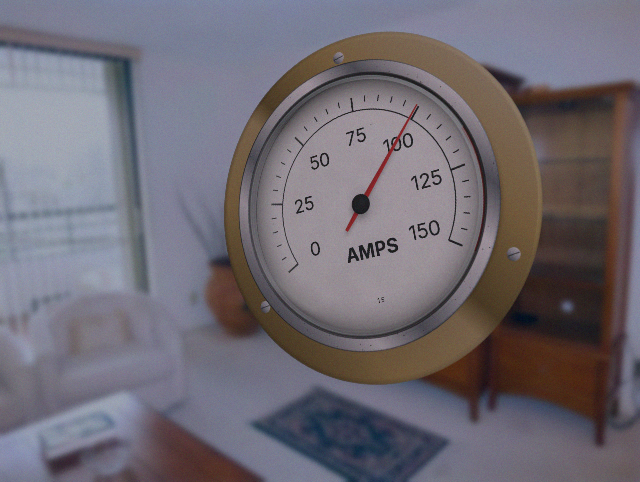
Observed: 100 A
